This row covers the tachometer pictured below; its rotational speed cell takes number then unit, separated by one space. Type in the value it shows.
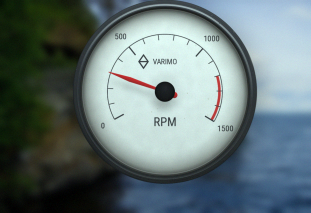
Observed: 300 rpm
